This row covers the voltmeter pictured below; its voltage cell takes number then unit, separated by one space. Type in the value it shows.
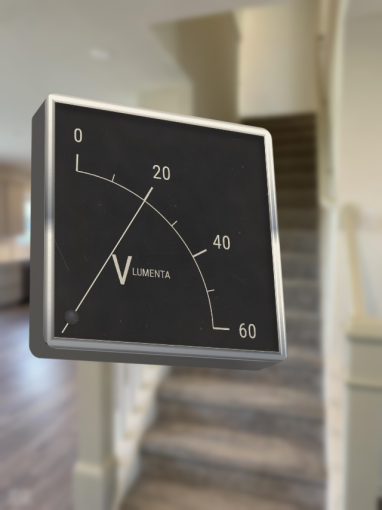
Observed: 20 V
